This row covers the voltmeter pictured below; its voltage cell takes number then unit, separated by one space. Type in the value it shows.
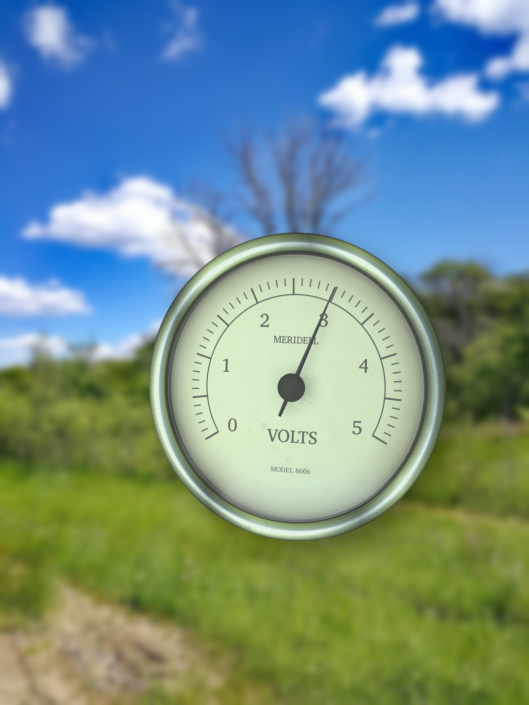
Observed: 3 V
